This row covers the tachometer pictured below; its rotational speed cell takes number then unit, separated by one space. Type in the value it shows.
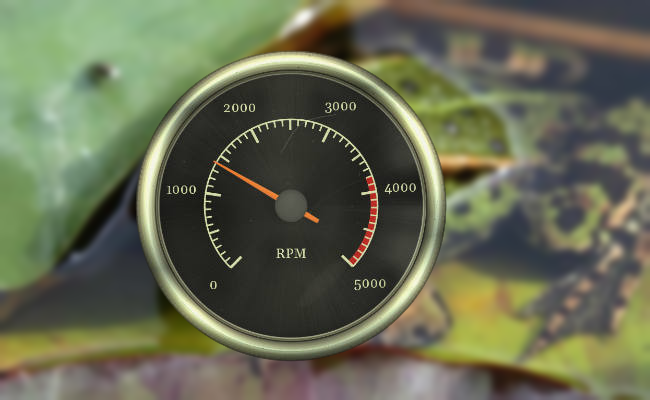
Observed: 1400 rpm
